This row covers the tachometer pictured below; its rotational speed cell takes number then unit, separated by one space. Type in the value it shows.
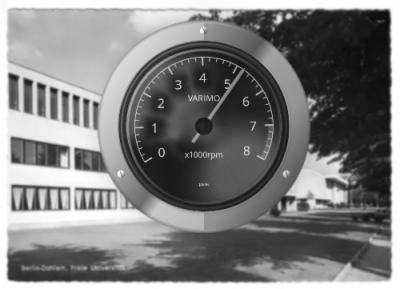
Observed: 5200 rpm
